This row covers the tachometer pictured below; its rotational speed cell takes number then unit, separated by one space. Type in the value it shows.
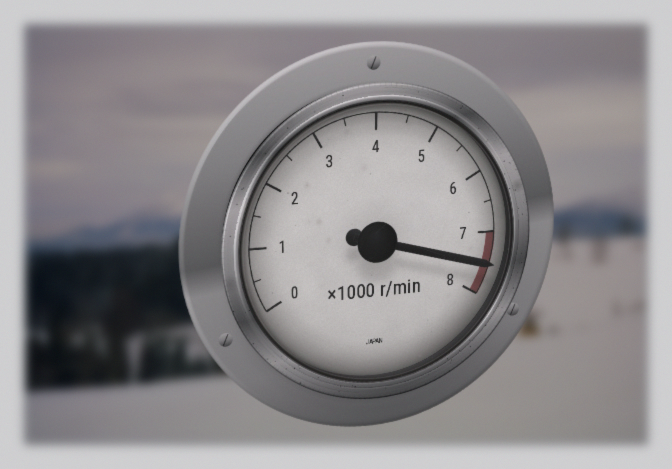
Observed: 7500 rpm
